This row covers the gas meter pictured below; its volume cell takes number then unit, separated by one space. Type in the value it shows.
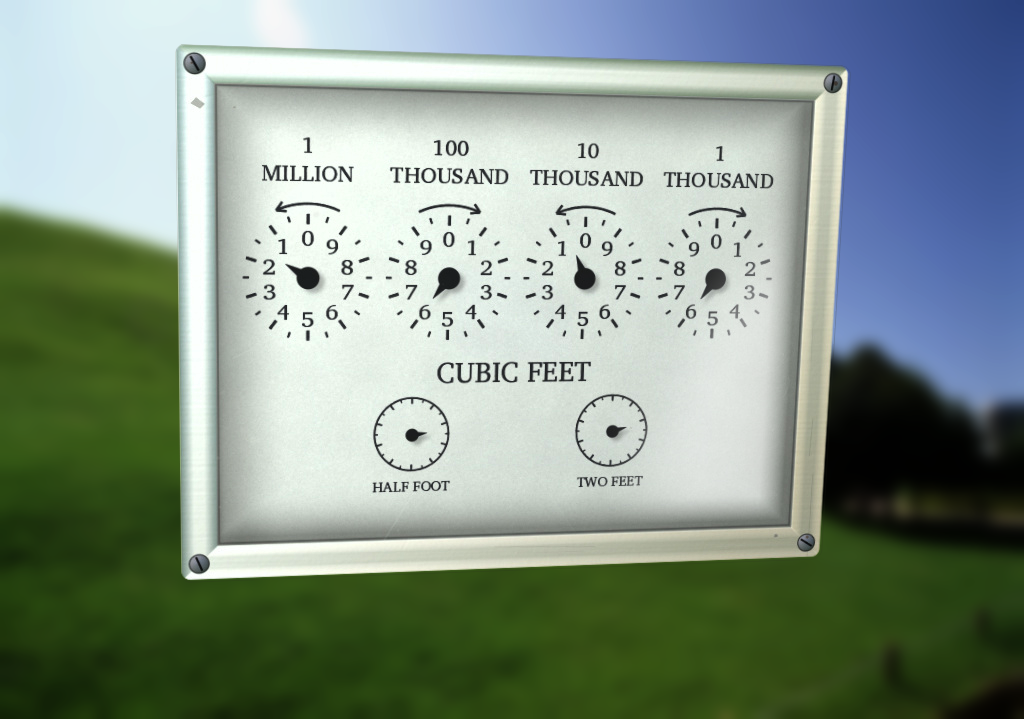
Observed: 160600 ft³
